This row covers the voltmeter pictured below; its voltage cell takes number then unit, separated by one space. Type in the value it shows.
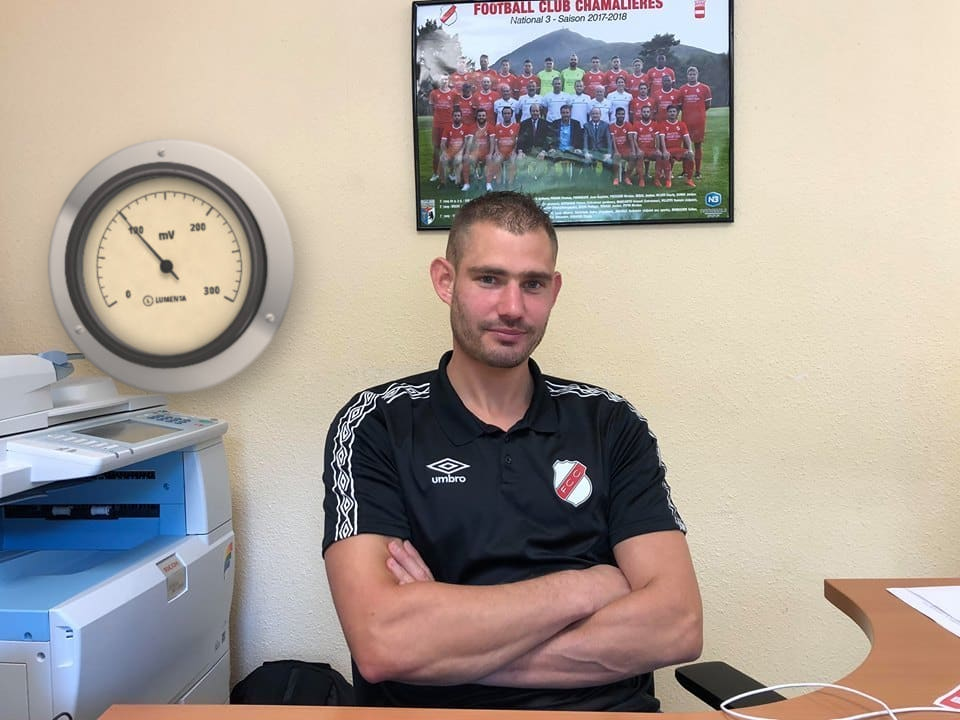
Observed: 100 mV
